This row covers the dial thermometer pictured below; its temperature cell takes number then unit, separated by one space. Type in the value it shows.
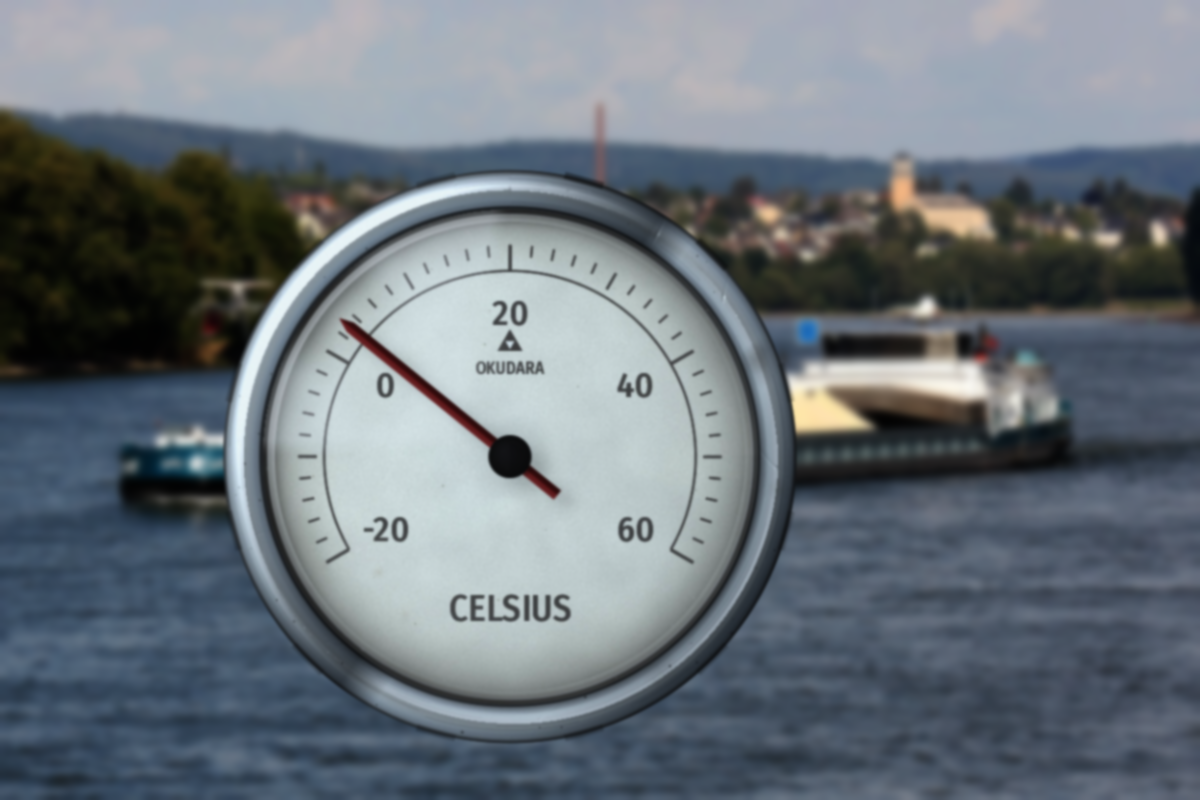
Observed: 3 °C
